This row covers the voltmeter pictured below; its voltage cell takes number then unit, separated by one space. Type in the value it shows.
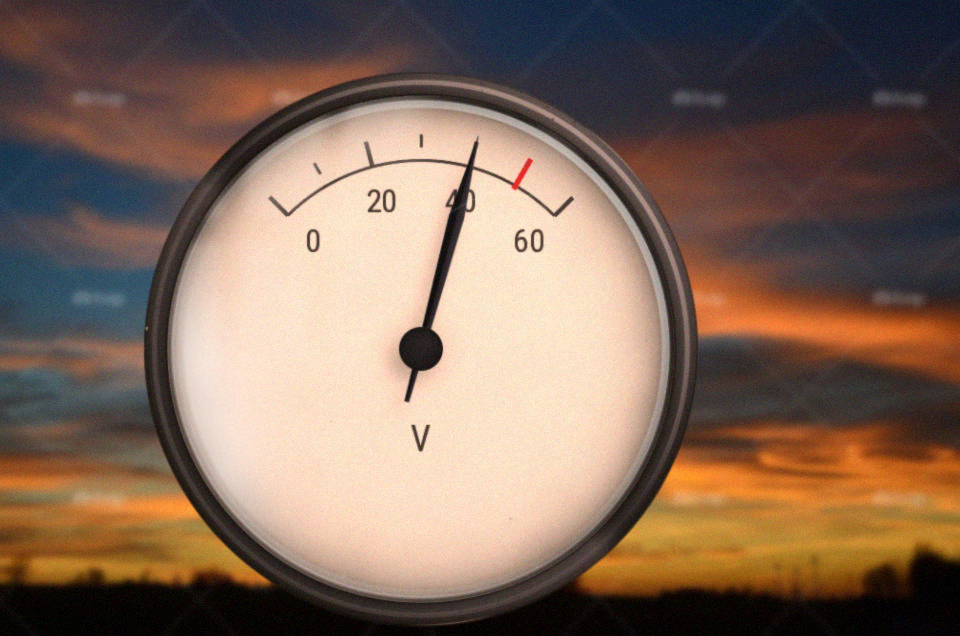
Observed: 40 V
